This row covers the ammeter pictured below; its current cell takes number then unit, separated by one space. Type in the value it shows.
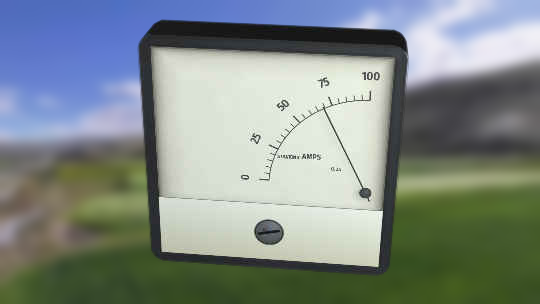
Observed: 70 A
